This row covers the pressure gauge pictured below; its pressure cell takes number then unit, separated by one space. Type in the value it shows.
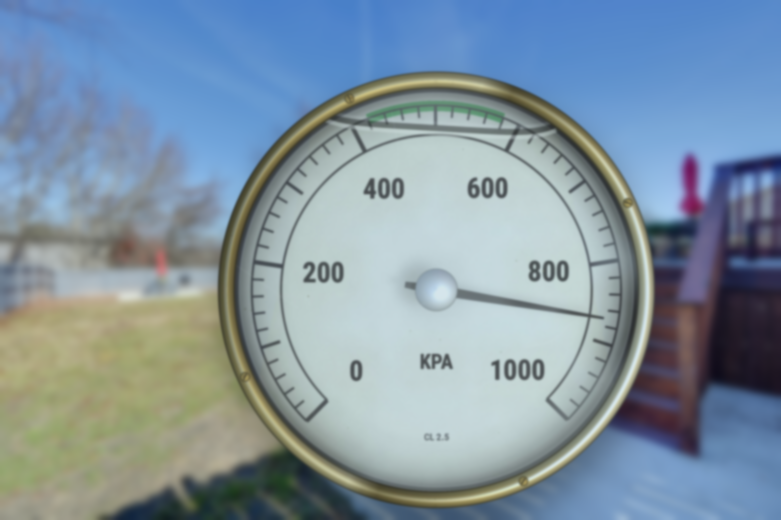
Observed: 870 kPa
